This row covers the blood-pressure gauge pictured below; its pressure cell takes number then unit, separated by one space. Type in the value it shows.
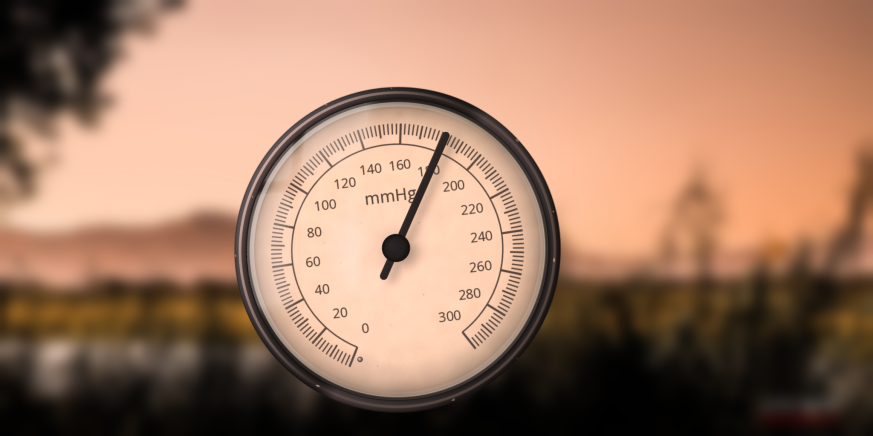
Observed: 182 mmHg
